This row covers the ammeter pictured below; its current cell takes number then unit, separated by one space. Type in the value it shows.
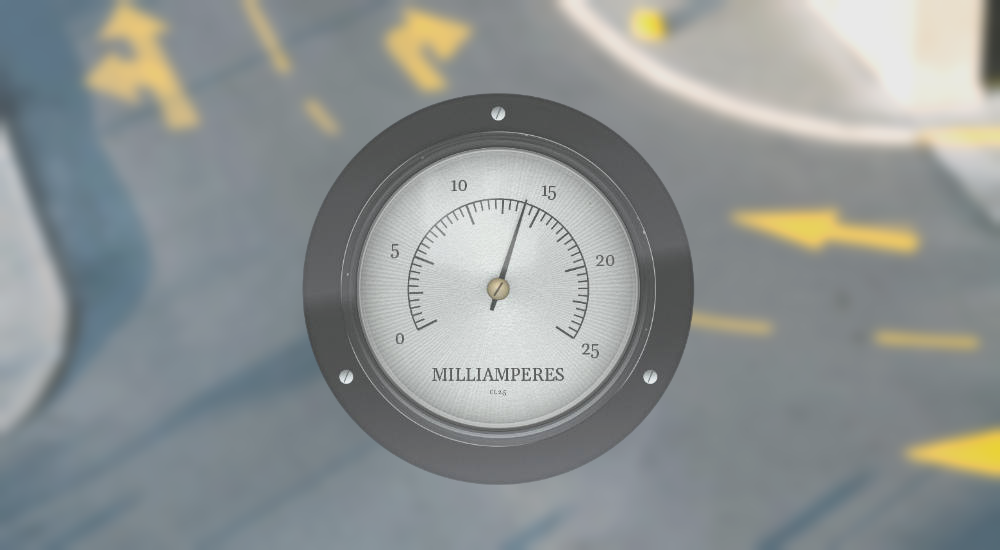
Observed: 14 mA
